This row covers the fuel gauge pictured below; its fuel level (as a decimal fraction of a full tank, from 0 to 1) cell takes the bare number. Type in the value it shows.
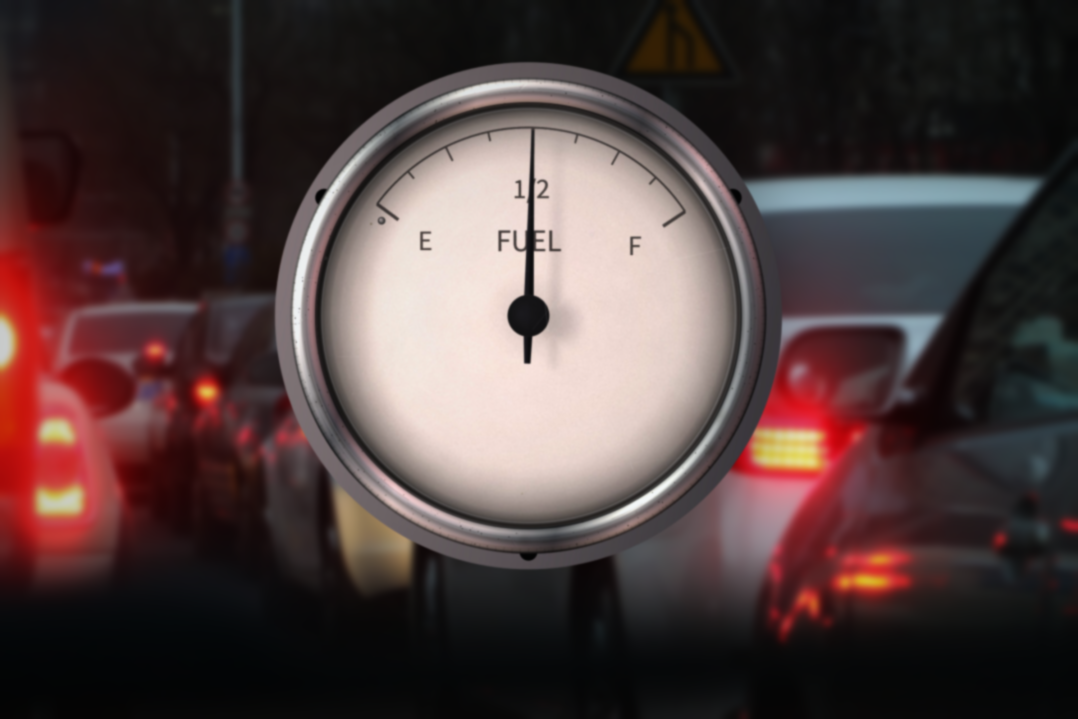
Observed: 0.5
